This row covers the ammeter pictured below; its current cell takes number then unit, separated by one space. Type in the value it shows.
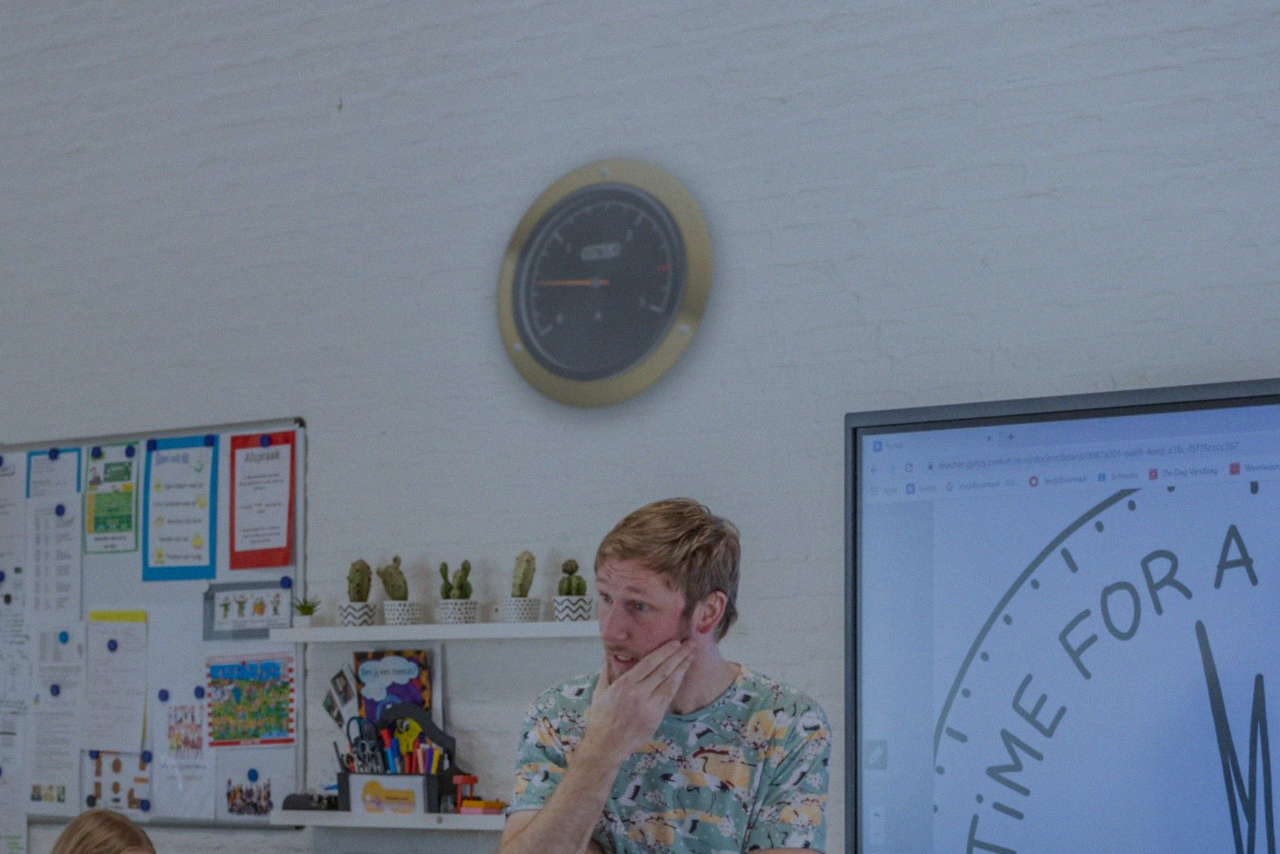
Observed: 0.5 A
